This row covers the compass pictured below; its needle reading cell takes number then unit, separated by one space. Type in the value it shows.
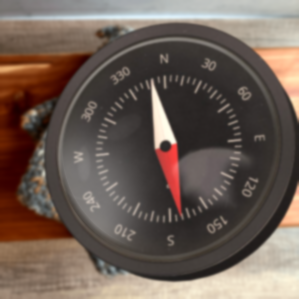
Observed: 170 °
